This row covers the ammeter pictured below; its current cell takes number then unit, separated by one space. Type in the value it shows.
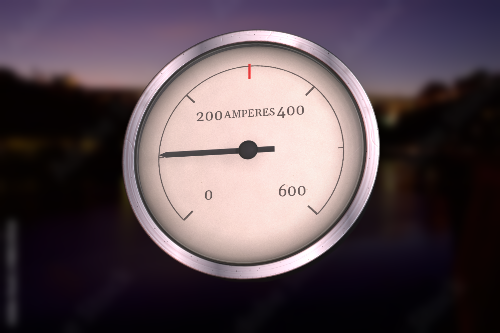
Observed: 100 A
